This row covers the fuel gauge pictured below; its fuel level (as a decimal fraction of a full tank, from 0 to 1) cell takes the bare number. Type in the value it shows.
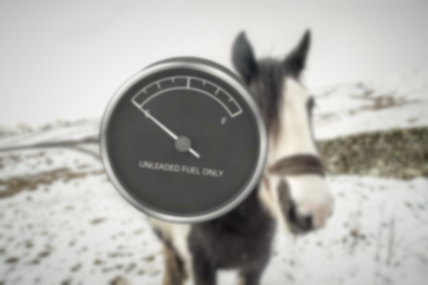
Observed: 0
